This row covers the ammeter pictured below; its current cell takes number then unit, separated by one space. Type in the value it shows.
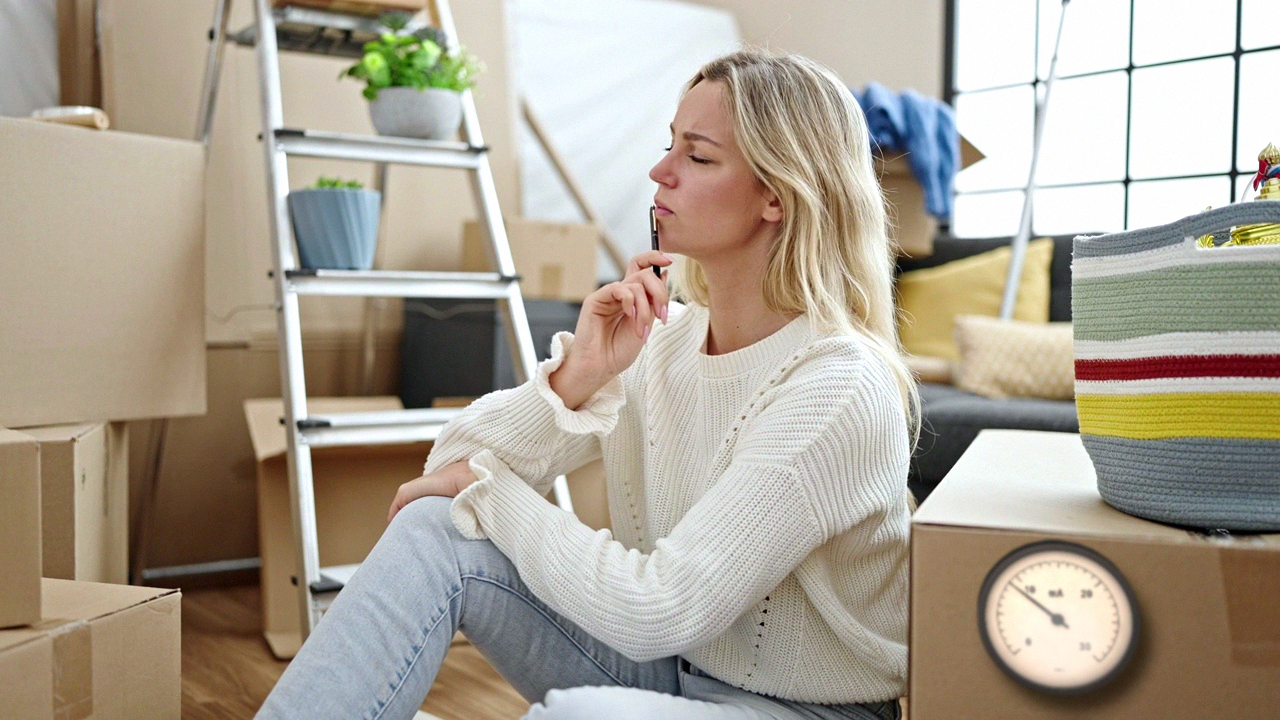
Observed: 9 mA
